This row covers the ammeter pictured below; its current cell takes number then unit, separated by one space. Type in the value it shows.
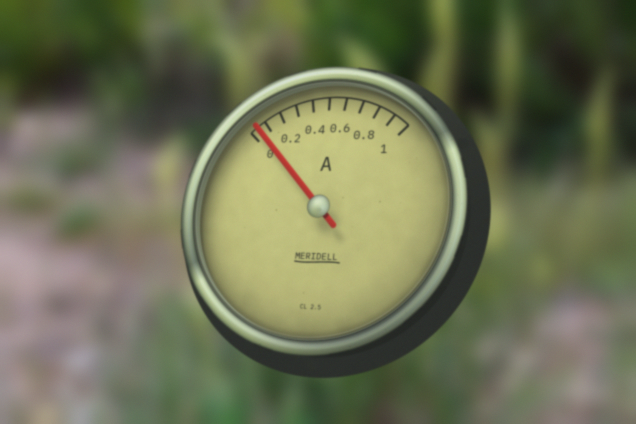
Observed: 0.05 A
